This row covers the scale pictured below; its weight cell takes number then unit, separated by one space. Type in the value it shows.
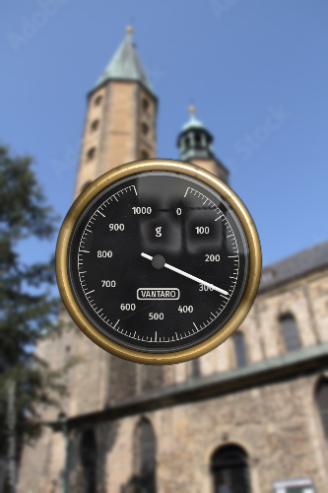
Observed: 290 g
